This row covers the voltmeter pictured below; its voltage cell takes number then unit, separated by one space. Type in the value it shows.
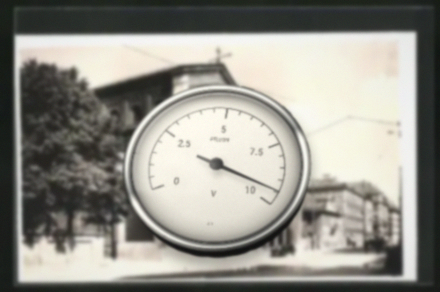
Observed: 9.5 V
